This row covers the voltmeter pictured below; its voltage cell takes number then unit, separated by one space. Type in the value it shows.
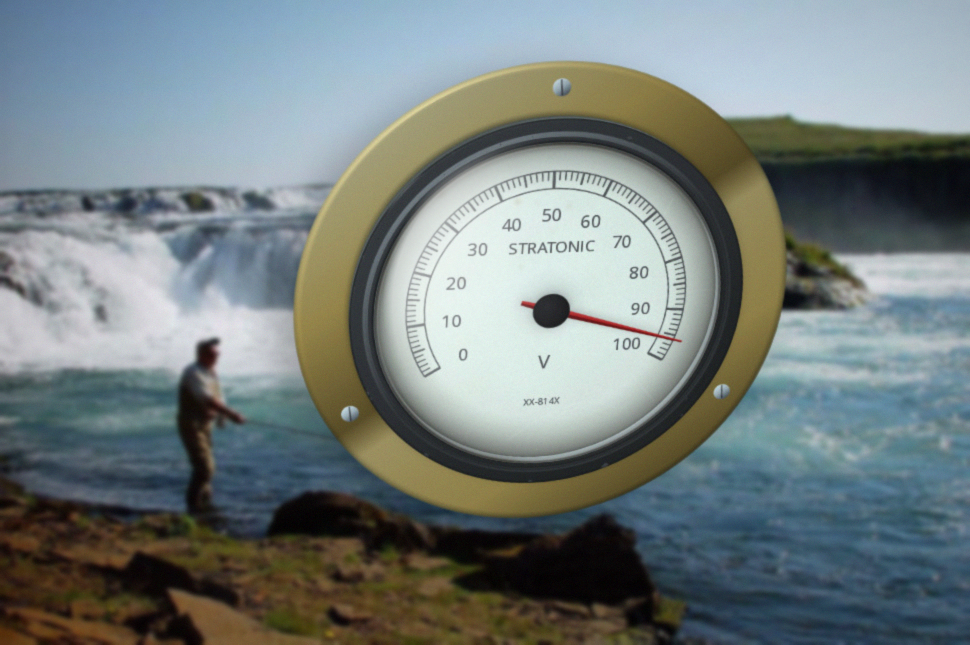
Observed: 95 V
